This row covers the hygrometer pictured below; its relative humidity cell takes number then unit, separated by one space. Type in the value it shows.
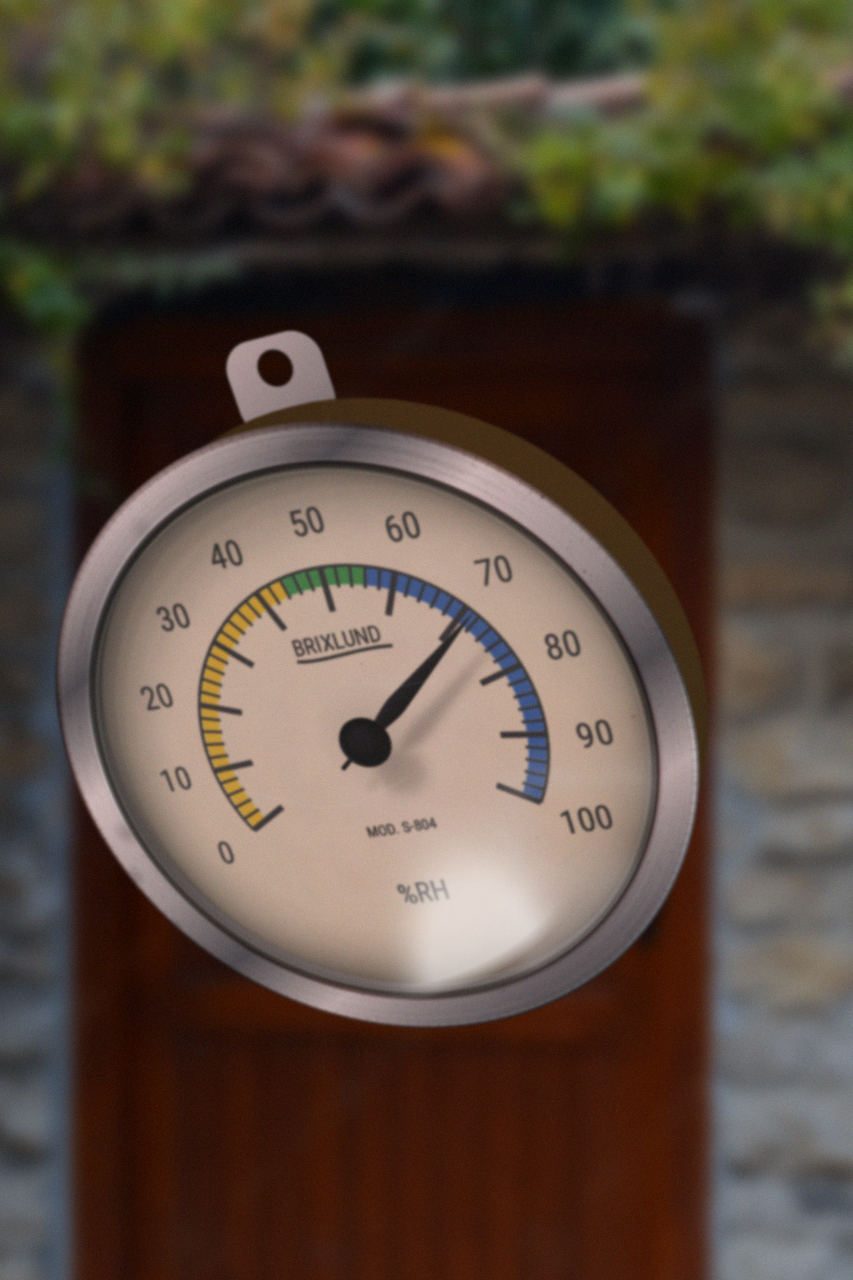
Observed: 71 %
